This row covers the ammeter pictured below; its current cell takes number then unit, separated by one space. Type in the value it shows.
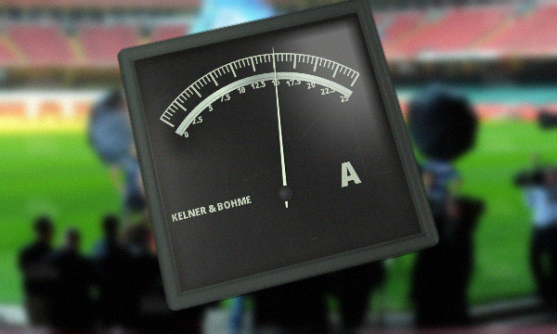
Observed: 15 A
